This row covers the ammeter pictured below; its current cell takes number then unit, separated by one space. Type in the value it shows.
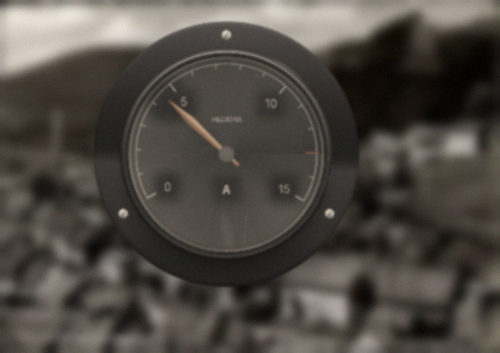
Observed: 4.5 A
